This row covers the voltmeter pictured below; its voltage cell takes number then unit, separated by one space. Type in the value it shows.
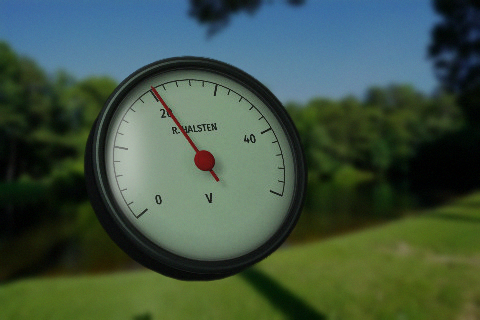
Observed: 20 V
